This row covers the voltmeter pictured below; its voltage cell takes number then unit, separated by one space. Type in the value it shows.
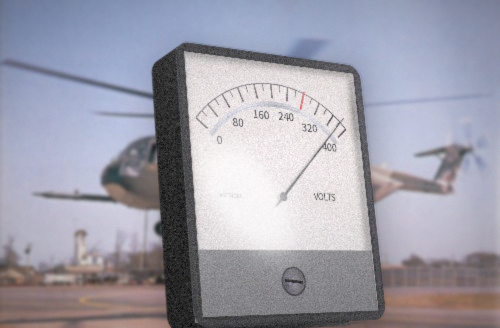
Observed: 380 V
